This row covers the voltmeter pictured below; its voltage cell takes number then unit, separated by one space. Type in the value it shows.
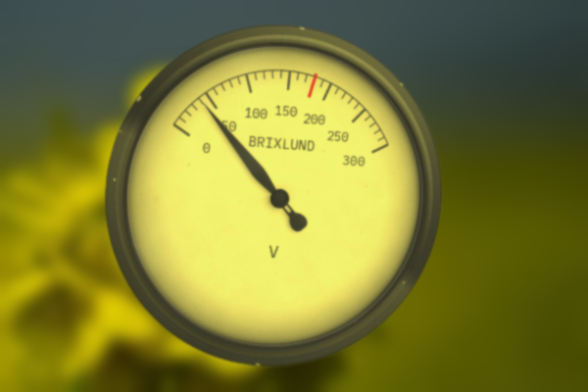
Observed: 40 V
